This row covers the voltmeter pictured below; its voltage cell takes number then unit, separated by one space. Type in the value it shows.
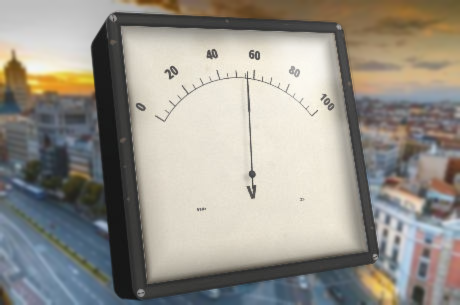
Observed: 55 V
